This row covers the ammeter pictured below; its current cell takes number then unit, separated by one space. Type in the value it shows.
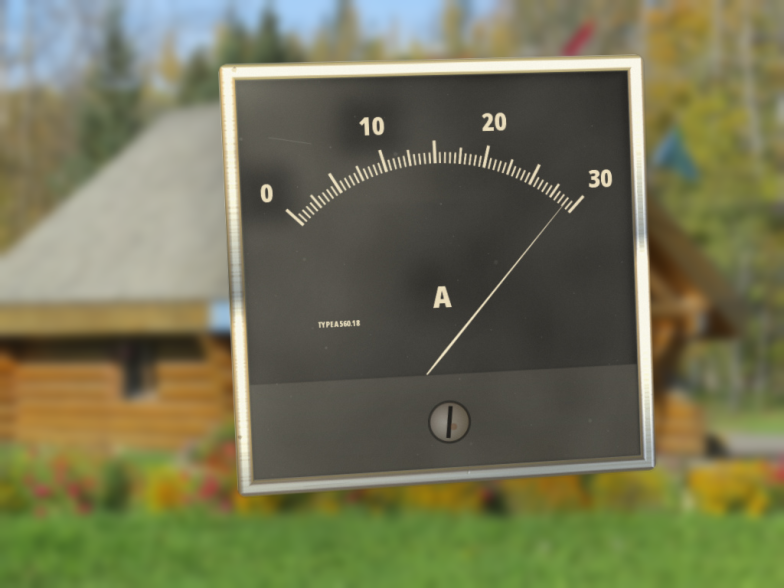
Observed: 29 A
